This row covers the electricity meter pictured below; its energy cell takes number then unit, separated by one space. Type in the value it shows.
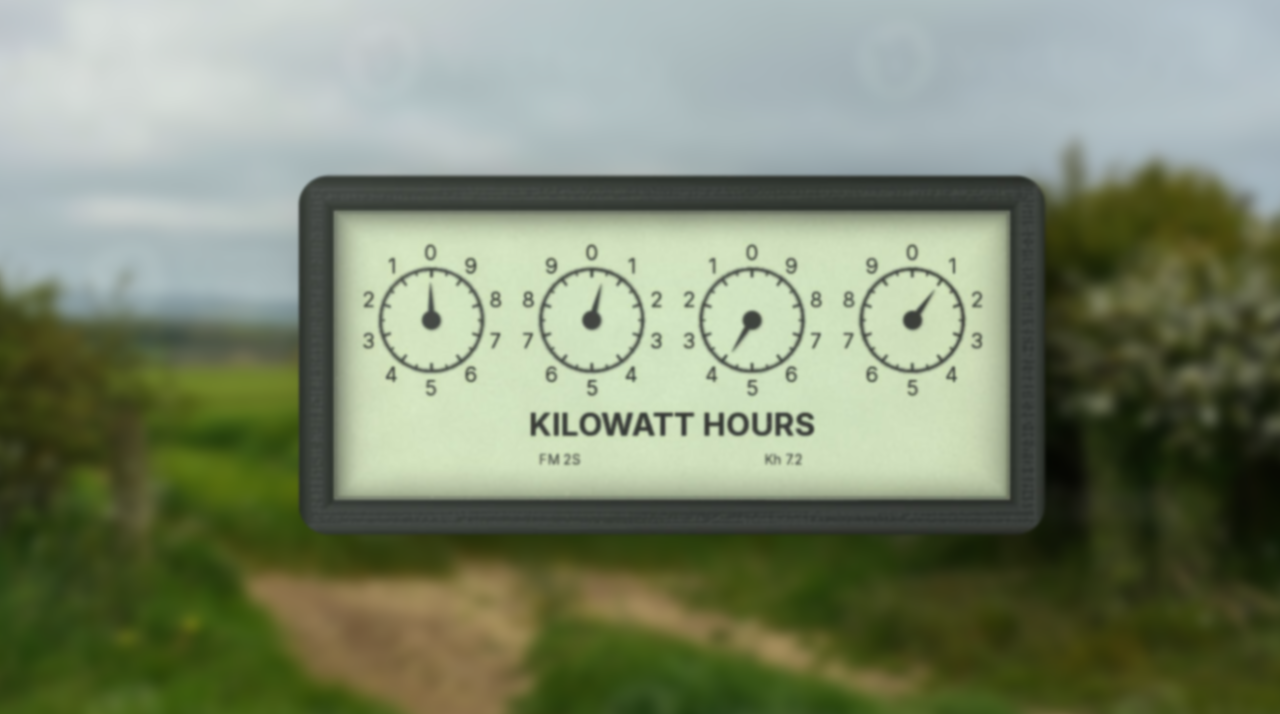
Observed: 41 kWh
